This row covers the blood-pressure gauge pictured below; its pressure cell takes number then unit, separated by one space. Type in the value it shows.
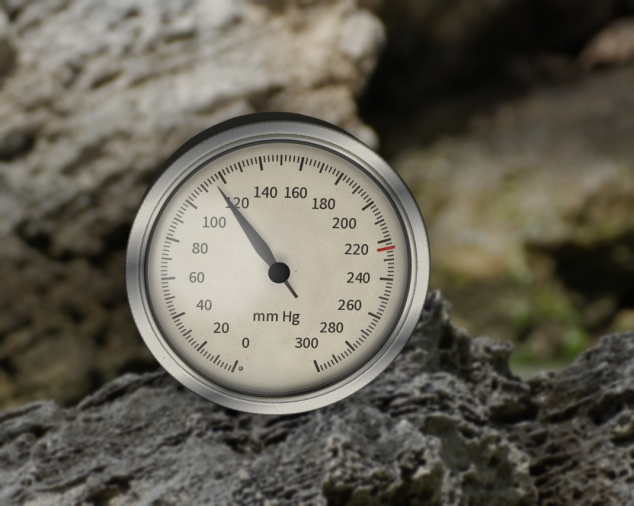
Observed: 116 mmHg
